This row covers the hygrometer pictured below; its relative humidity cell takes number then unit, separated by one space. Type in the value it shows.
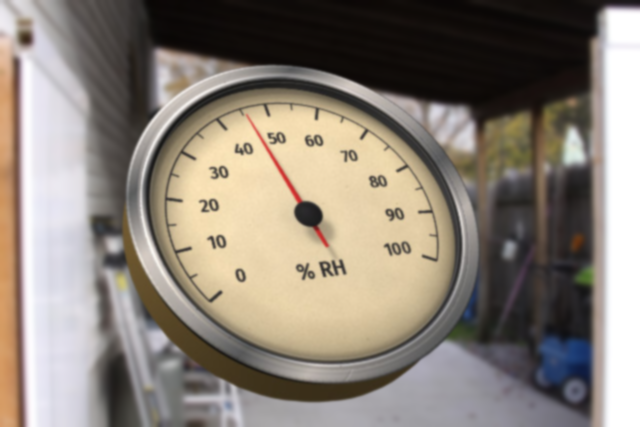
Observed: 45 %
